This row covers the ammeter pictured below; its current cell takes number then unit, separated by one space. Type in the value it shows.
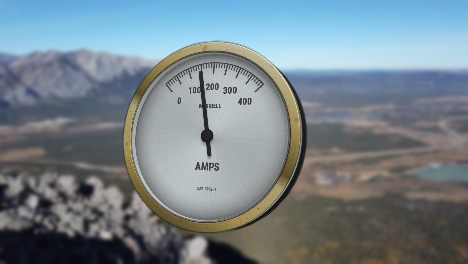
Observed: 150 A
